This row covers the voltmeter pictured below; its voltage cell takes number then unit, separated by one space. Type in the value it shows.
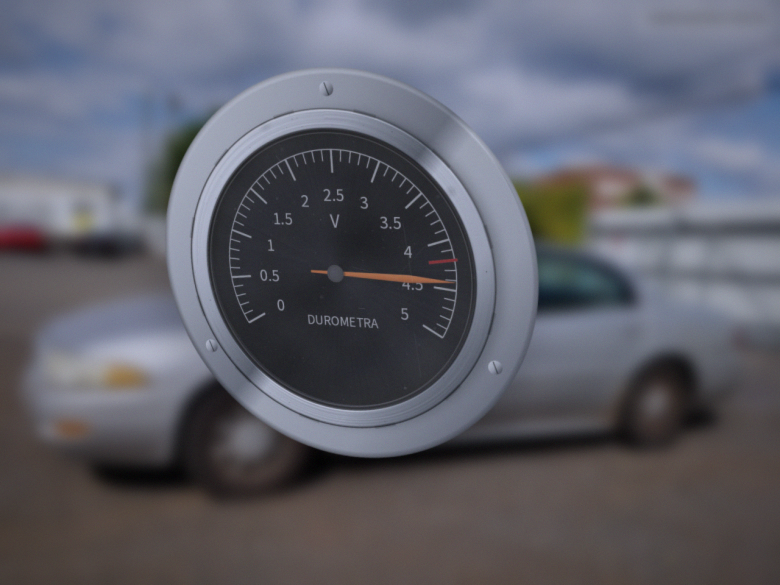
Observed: 4.4 V
